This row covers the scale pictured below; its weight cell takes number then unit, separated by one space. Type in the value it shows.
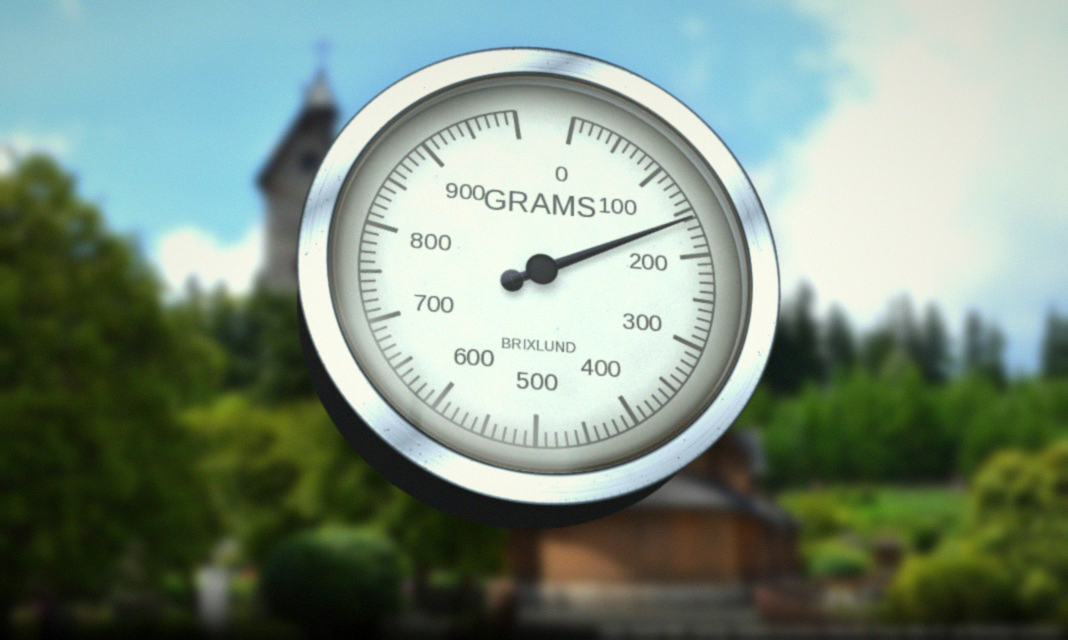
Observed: 160 g
